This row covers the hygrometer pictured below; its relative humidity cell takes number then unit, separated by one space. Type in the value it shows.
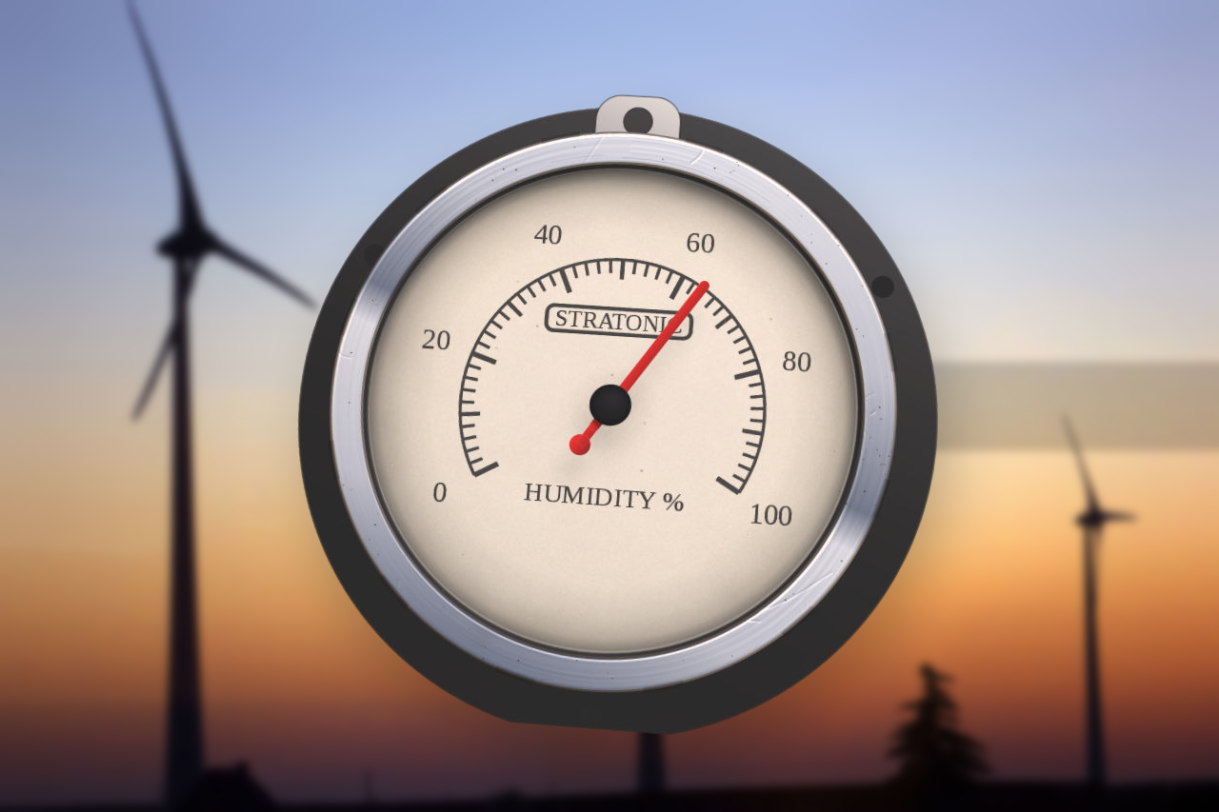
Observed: 64 %
